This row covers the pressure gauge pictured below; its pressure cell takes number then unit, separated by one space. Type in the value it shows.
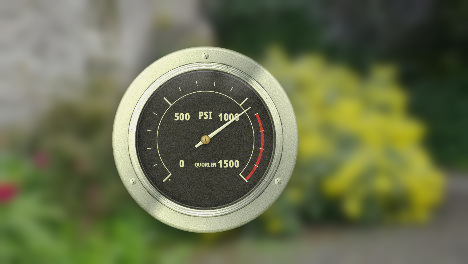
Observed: 1050 psi
